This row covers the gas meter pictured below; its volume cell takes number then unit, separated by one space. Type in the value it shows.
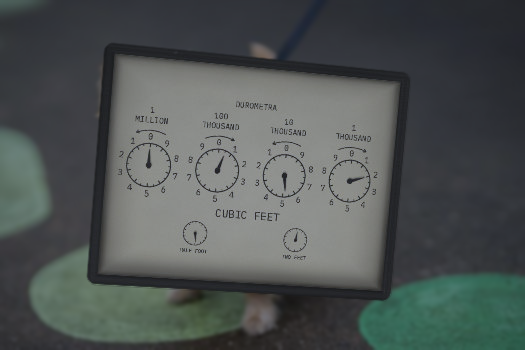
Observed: 5200 ft³
